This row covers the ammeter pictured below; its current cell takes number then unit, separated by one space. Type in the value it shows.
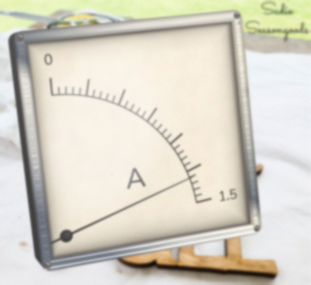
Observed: 1.3 A
